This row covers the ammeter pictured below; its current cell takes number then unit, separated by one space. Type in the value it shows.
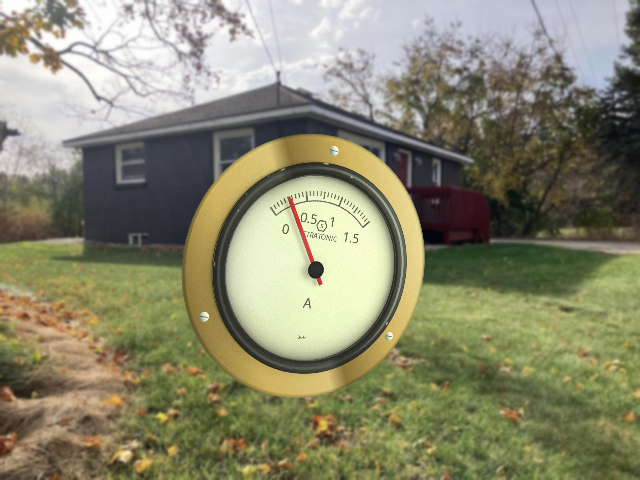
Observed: 0.25 A
